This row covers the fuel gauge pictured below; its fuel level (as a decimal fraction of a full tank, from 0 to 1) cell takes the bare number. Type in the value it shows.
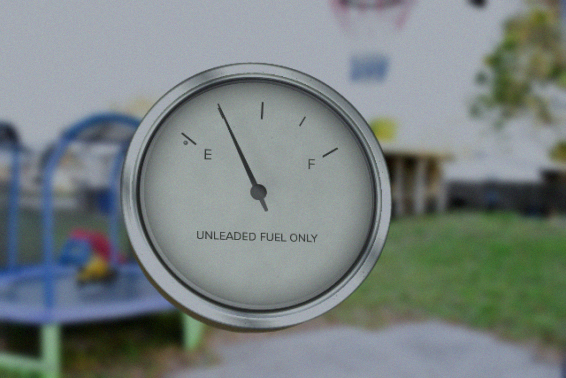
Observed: 0.25
